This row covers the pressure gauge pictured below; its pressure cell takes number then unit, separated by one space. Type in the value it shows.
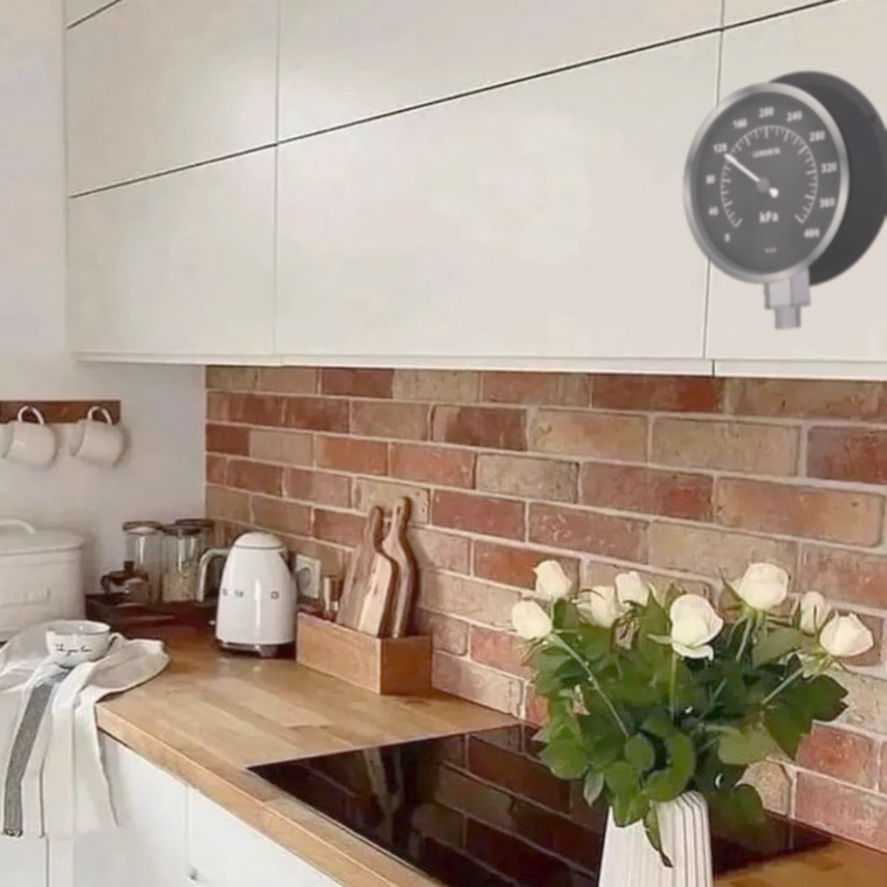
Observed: 120 kPa
